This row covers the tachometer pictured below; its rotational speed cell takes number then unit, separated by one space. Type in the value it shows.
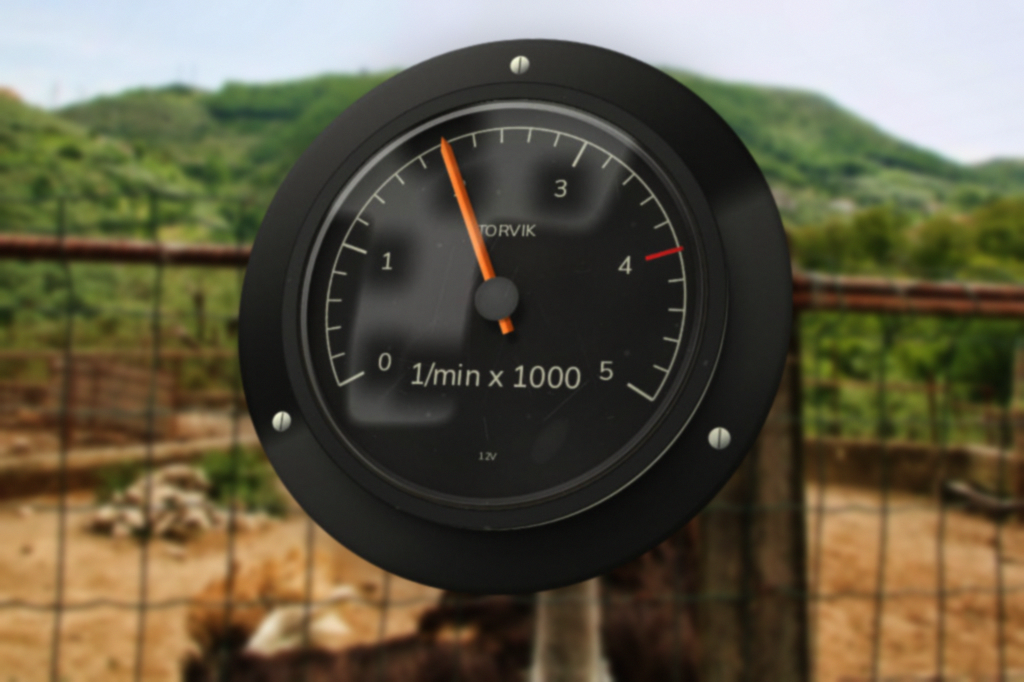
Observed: 2000 rpm
